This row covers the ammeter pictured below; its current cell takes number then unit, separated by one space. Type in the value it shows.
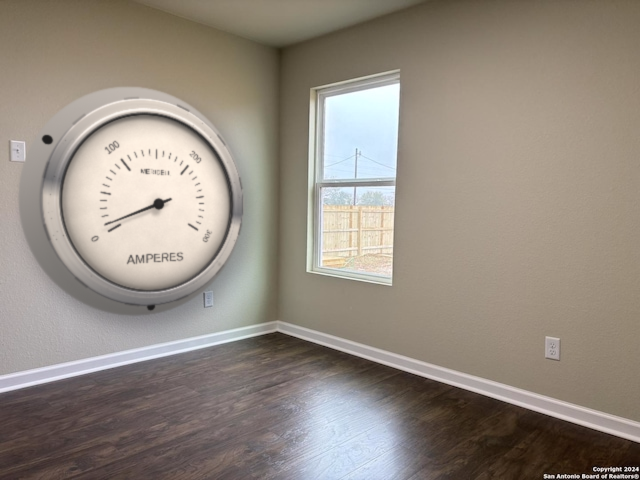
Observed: 10 A
